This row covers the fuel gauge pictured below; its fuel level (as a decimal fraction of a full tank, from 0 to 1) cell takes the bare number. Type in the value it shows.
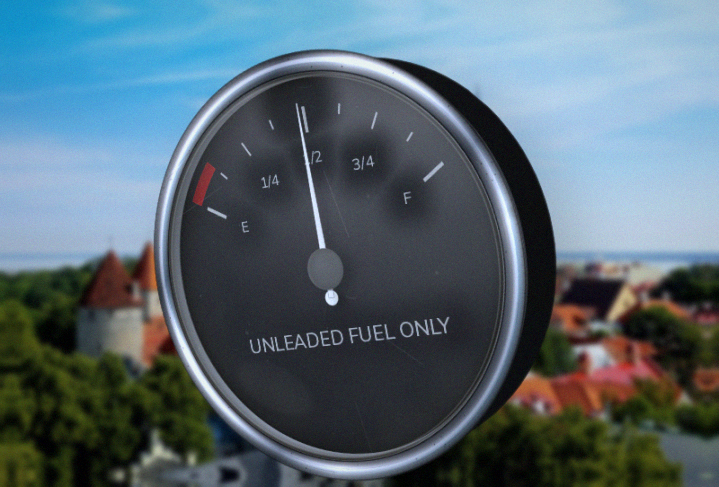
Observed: 0.5
